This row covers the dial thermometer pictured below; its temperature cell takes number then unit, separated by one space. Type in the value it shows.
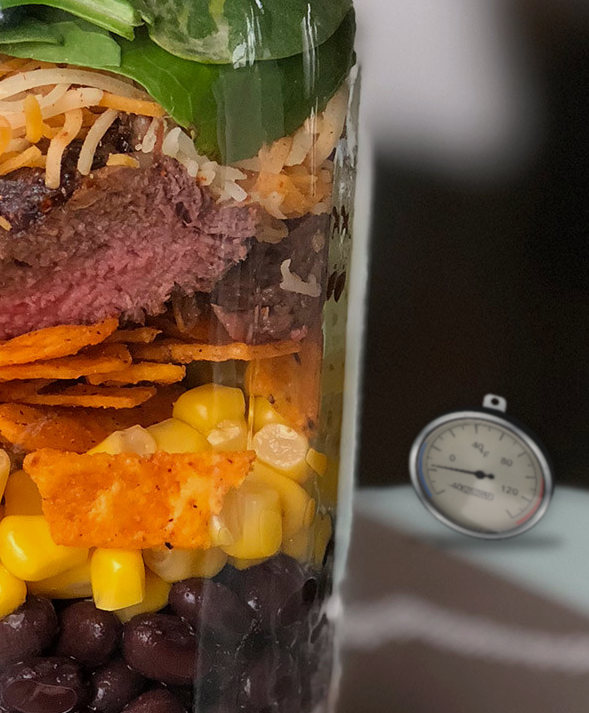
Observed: -15 °F
